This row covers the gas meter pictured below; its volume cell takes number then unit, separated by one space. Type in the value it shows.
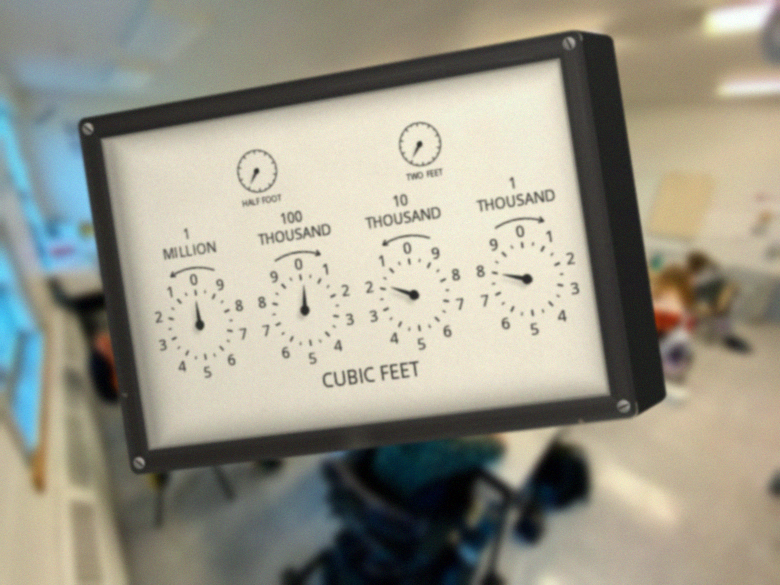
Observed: 1800 ft³
